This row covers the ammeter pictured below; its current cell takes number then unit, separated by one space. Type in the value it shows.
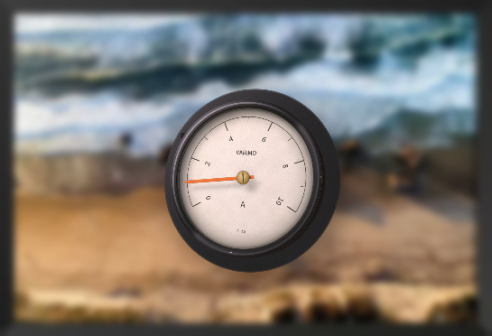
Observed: 1 A
